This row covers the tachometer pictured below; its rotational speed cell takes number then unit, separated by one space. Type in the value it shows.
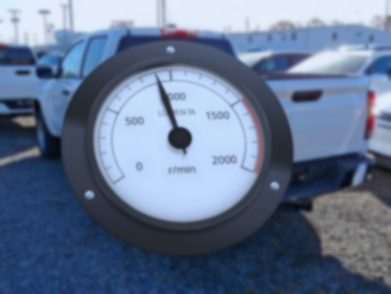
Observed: 900 rpm
